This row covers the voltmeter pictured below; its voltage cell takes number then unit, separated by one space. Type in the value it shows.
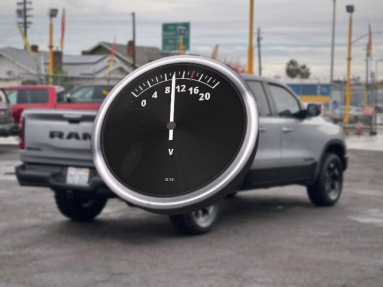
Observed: 10 V
